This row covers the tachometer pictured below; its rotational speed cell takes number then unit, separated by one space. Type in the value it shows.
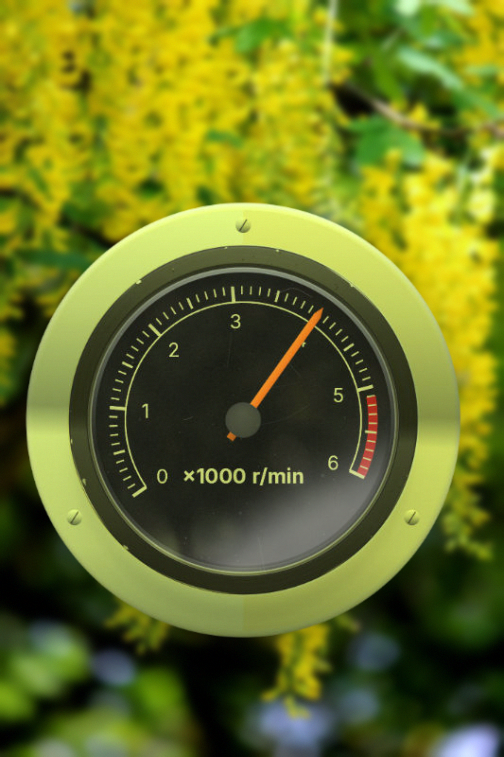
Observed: 4000 rpm
